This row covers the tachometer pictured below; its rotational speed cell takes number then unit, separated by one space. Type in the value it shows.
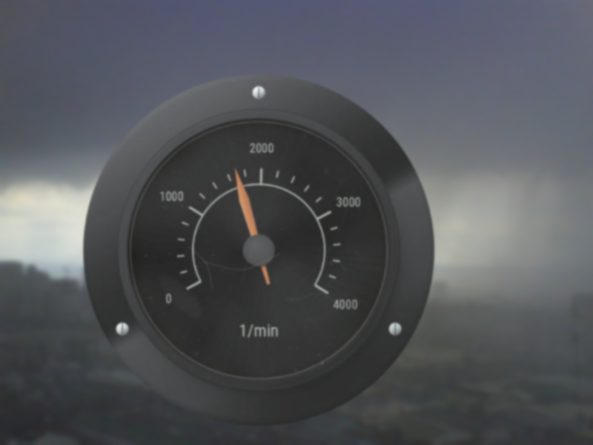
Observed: 1700 rpm
